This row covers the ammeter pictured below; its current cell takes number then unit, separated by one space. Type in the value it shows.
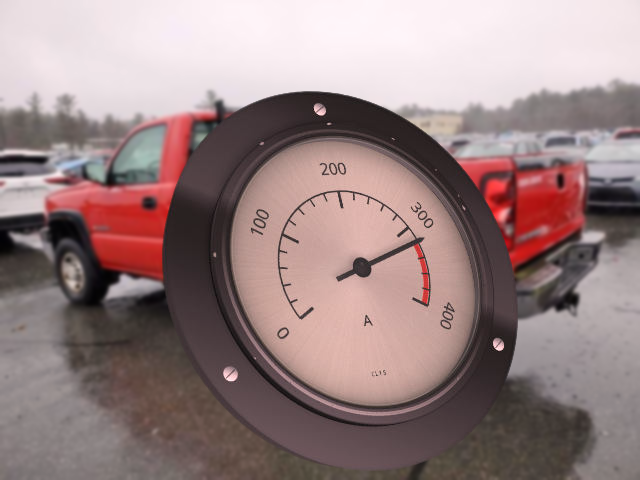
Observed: 320 A
